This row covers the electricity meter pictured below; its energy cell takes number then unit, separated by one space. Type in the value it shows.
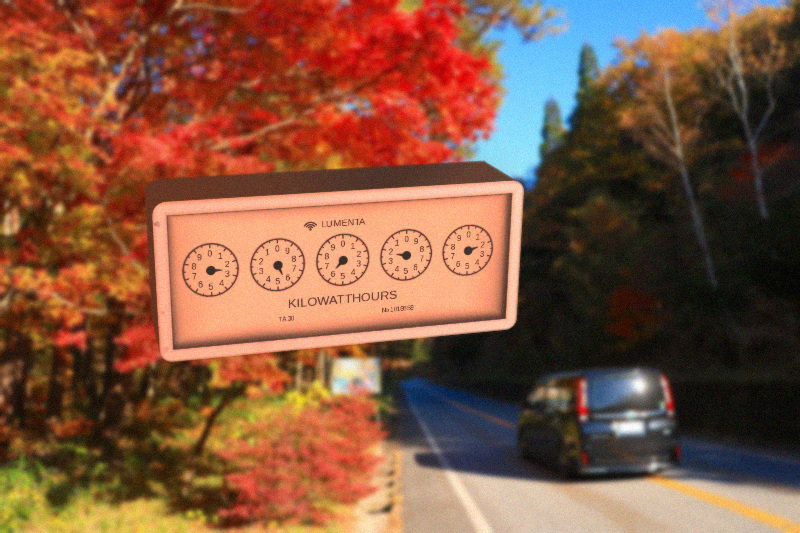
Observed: 25622 kWh
